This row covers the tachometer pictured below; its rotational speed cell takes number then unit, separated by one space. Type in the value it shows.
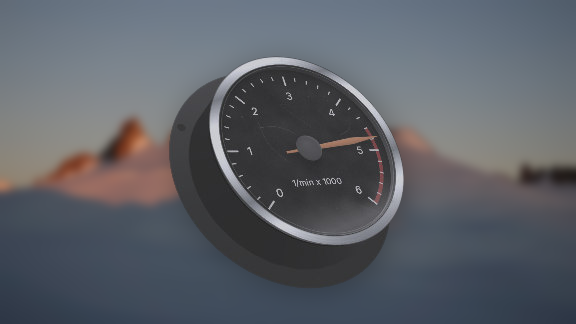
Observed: 4800 rpm
